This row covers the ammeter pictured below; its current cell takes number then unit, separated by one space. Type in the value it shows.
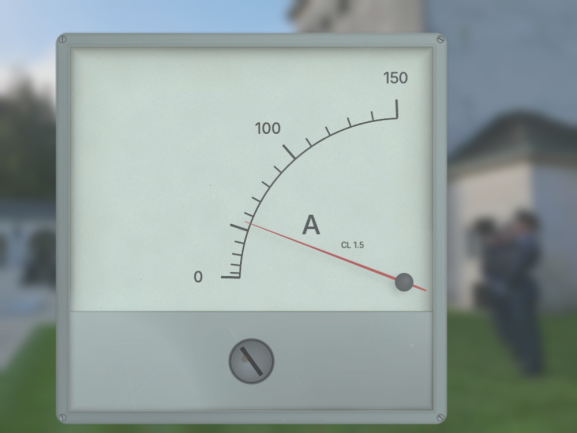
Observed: 55 A
